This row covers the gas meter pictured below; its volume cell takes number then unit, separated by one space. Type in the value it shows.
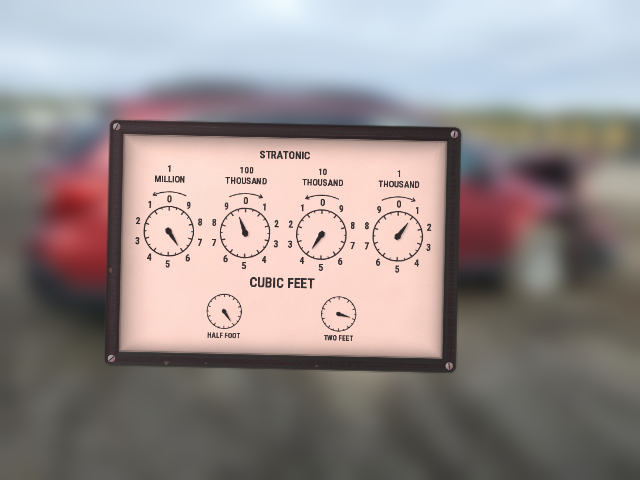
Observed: 594100 ft³
